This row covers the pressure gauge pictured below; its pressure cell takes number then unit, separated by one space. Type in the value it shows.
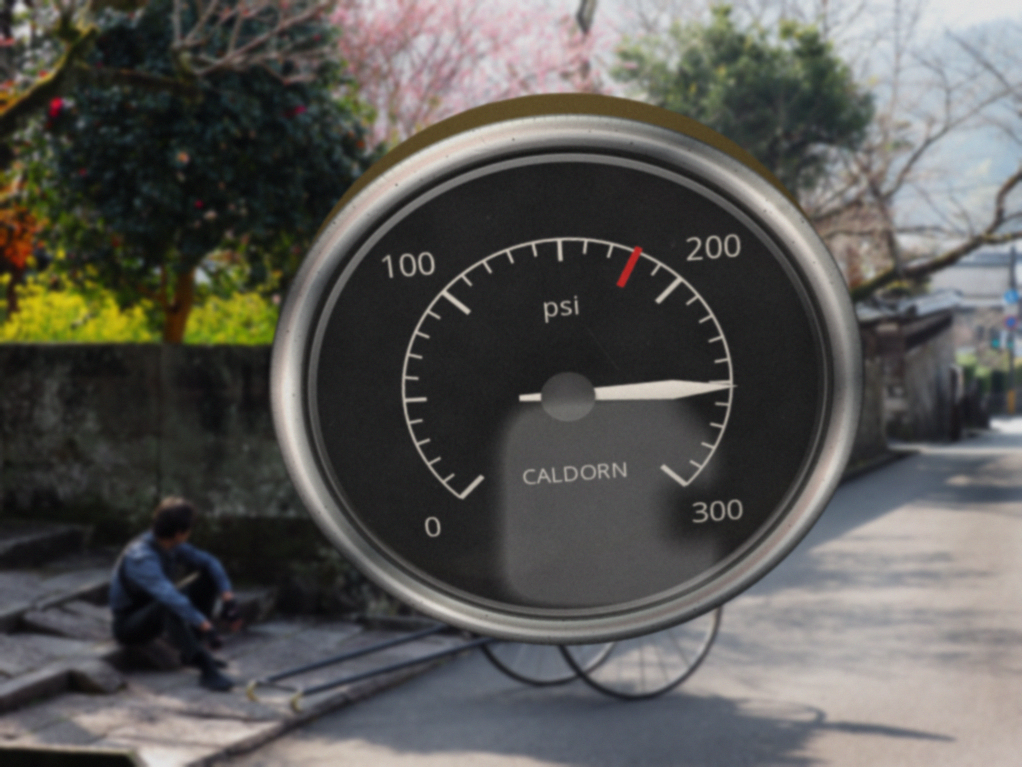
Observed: 250 psi
